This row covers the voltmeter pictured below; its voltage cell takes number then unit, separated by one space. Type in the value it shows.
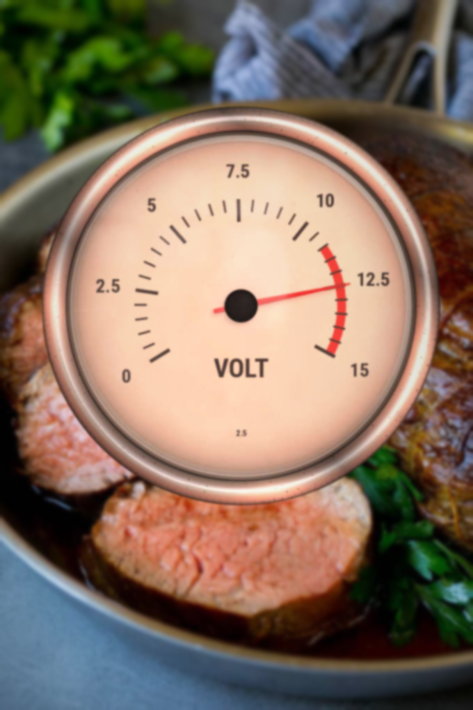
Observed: 12.5 V
